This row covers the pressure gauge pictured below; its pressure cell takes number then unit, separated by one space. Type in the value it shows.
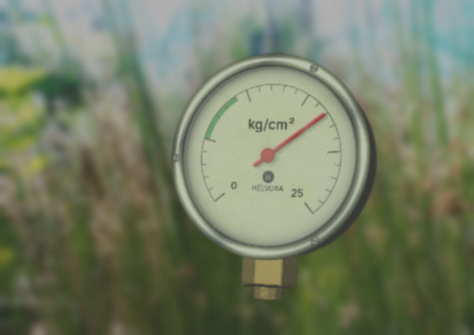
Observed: 17 kg/cm²
